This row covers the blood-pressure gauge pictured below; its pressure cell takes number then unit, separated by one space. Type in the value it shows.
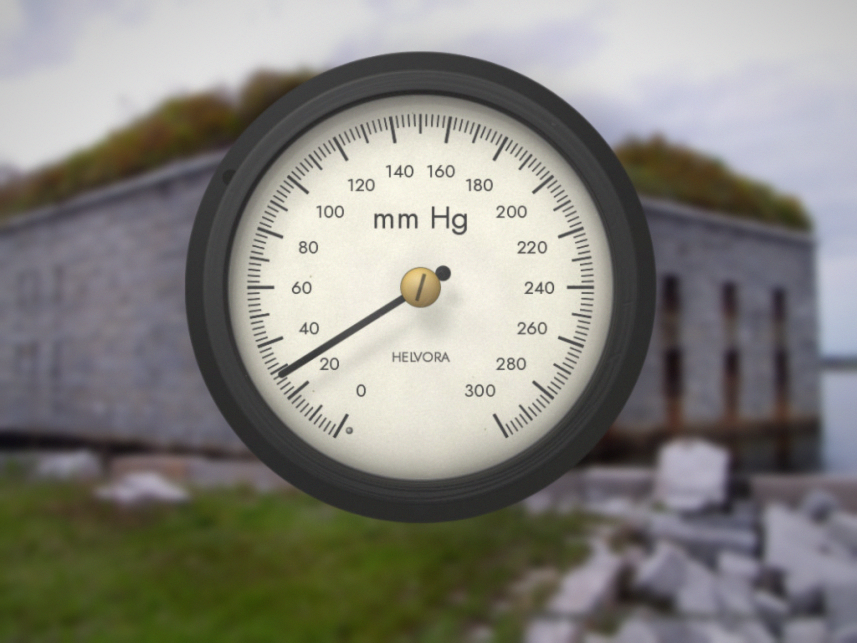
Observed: 28 mmHg
